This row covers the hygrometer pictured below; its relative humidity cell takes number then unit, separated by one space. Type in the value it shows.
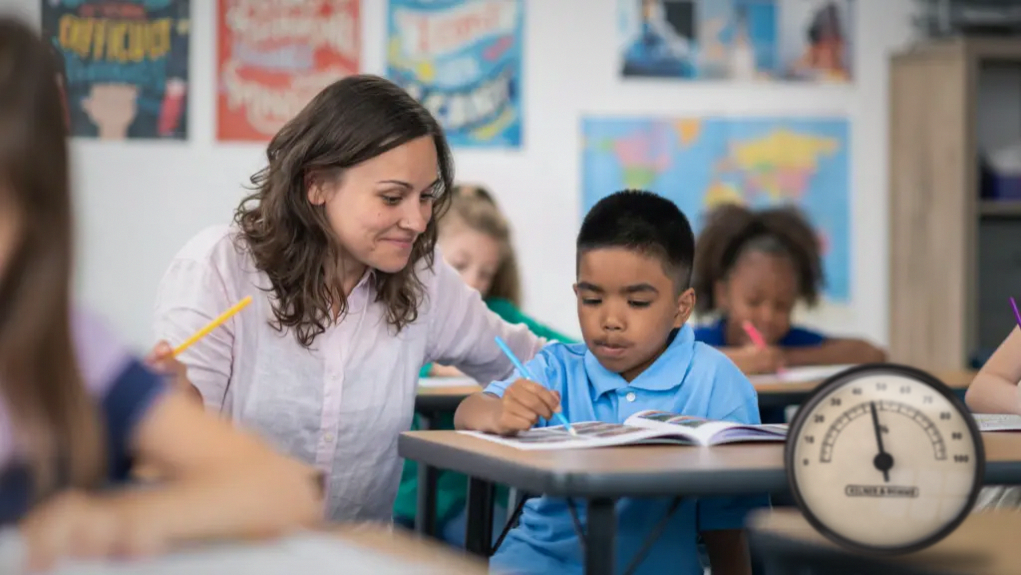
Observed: 45 %
